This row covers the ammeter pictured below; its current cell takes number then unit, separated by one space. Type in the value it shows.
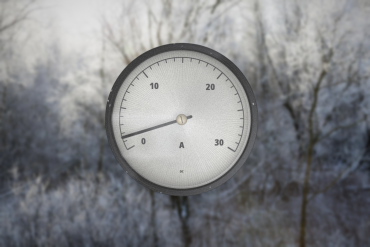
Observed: 1.5 A
